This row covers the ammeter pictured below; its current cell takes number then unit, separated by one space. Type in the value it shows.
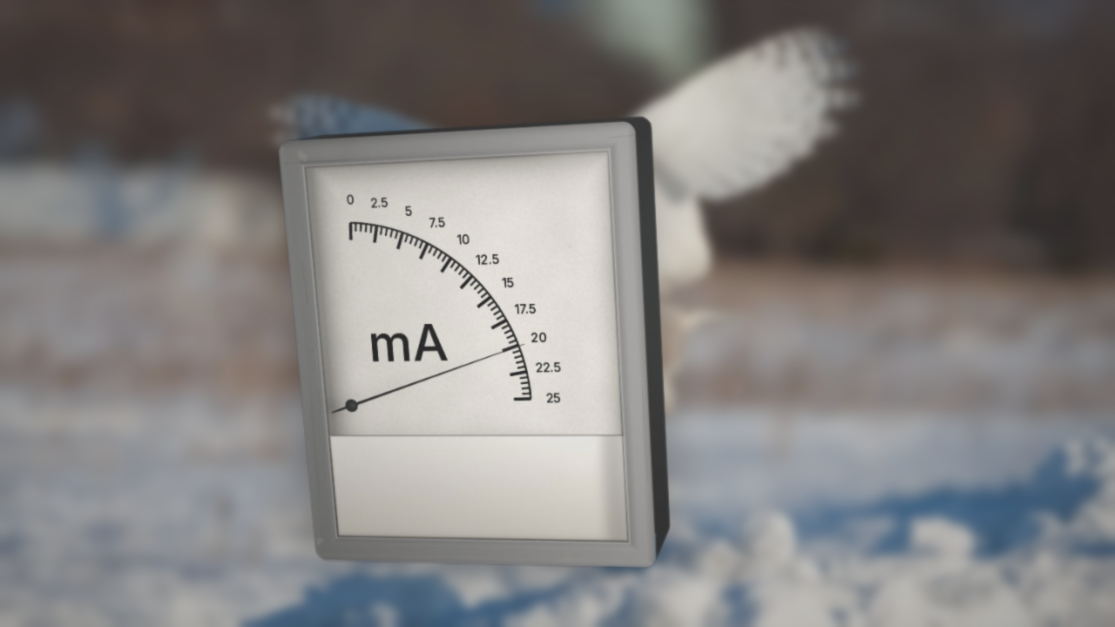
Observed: 20 mA
